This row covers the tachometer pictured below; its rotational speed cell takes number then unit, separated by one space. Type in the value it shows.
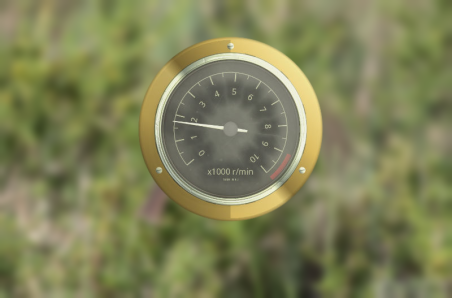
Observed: 1750 rpm
